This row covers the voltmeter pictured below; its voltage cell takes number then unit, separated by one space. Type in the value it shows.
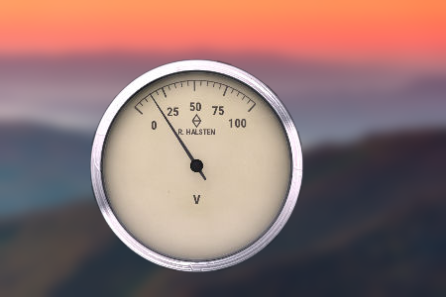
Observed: 15 V
